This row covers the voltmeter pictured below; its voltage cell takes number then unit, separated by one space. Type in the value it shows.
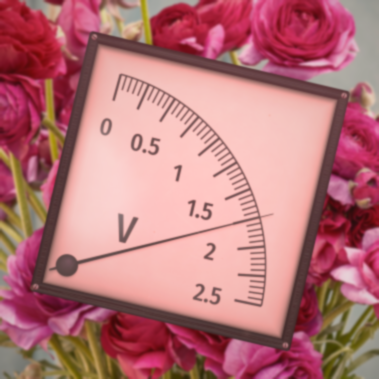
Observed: 1.75 V
